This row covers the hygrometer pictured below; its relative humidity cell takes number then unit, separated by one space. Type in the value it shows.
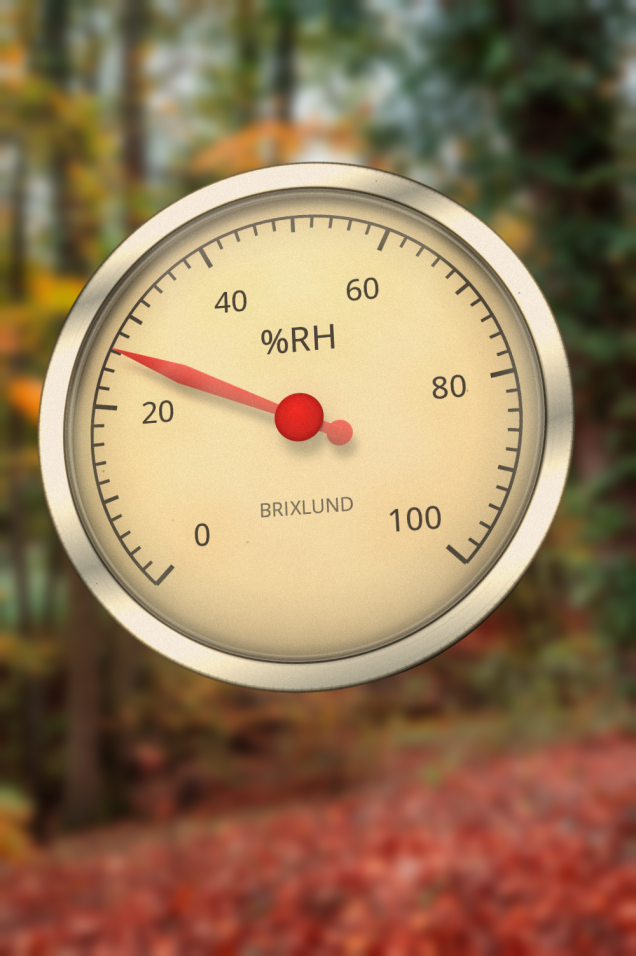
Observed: 26 %
